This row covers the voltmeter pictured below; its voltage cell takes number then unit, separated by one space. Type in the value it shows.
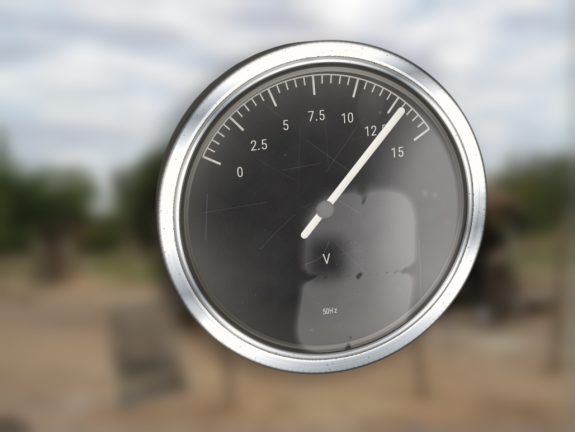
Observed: 13 V
